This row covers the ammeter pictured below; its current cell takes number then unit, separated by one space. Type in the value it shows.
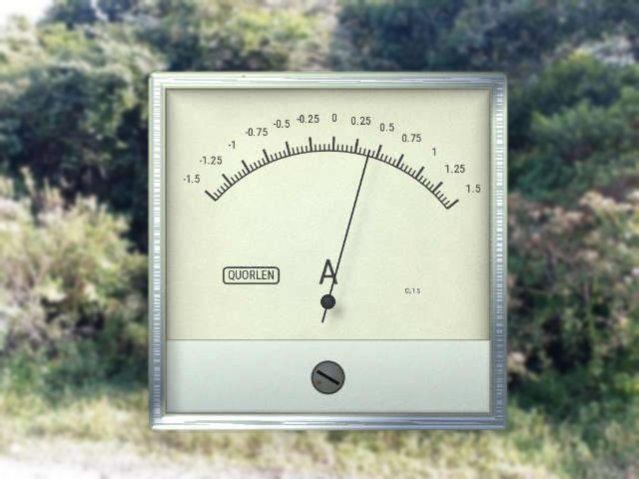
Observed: 0.4 A
